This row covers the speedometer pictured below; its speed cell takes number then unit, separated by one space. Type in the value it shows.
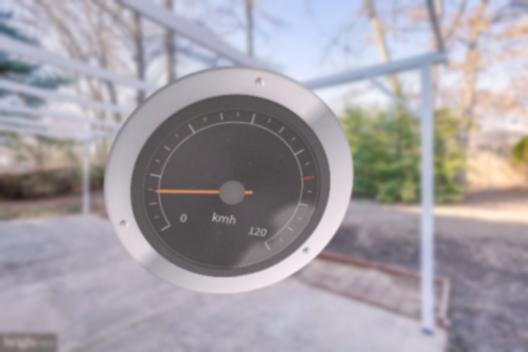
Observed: 15 km/h
